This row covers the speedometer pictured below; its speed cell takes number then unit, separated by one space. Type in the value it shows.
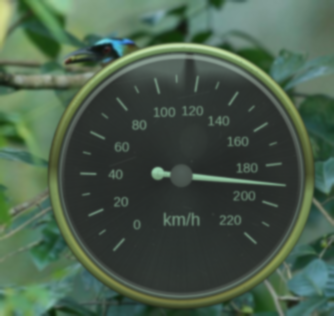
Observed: 190 km/h
